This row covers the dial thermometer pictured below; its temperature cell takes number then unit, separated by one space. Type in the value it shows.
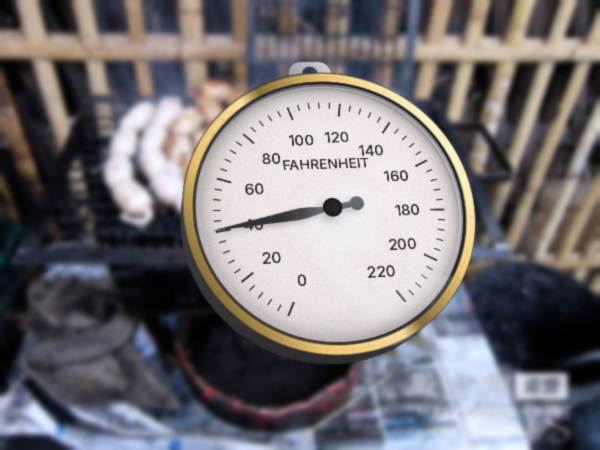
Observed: 40 °F
